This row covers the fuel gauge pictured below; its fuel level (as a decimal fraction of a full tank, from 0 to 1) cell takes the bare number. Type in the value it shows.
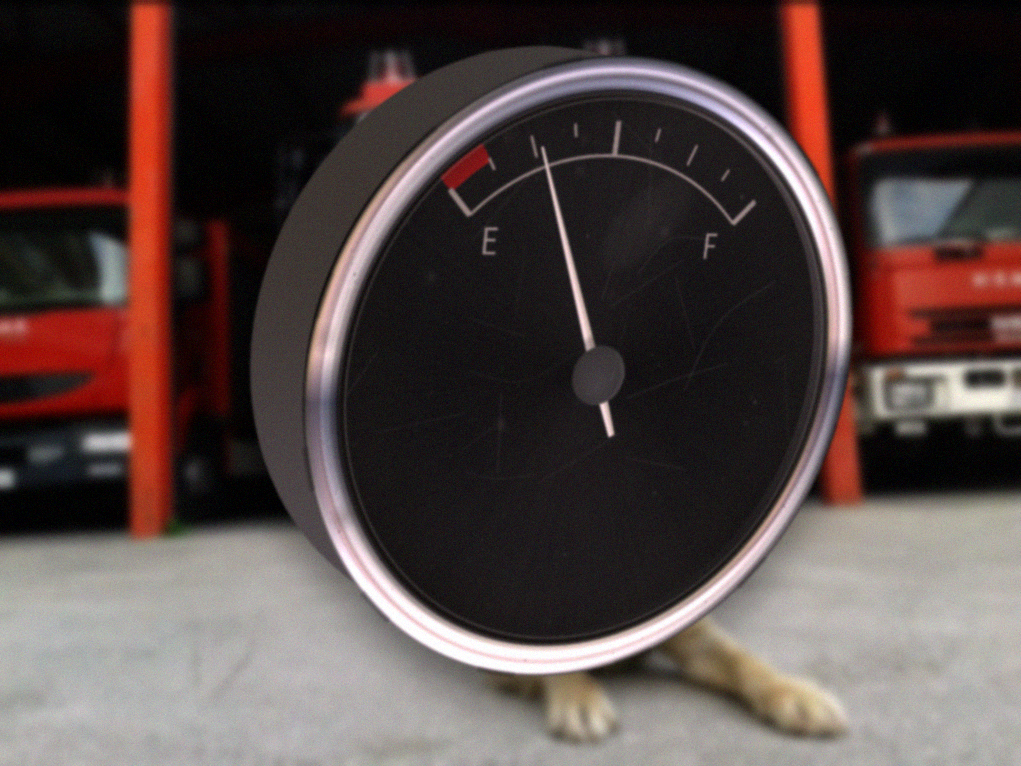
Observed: 0.25
